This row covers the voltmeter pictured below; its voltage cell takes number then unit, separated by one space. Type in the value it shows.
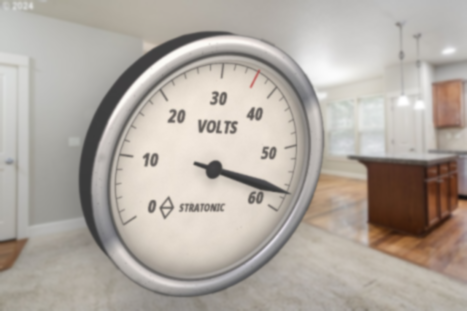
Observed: 57 V
